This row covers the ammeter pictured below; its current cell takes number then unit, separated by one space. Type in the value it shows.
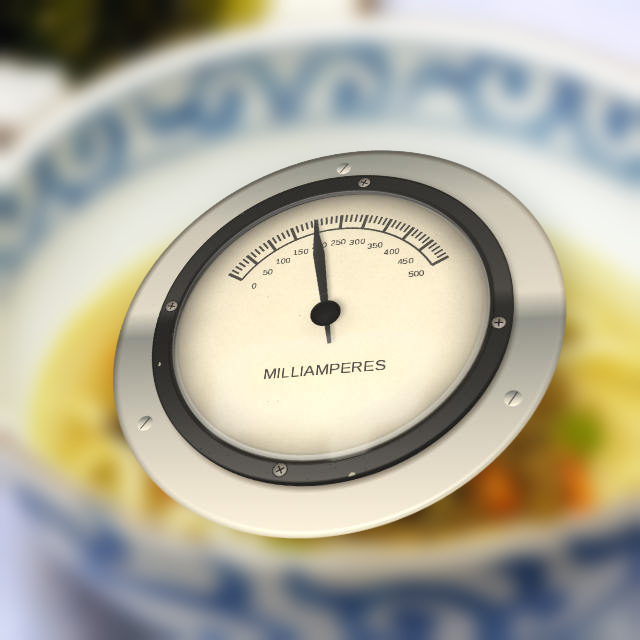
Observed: 200 mA
